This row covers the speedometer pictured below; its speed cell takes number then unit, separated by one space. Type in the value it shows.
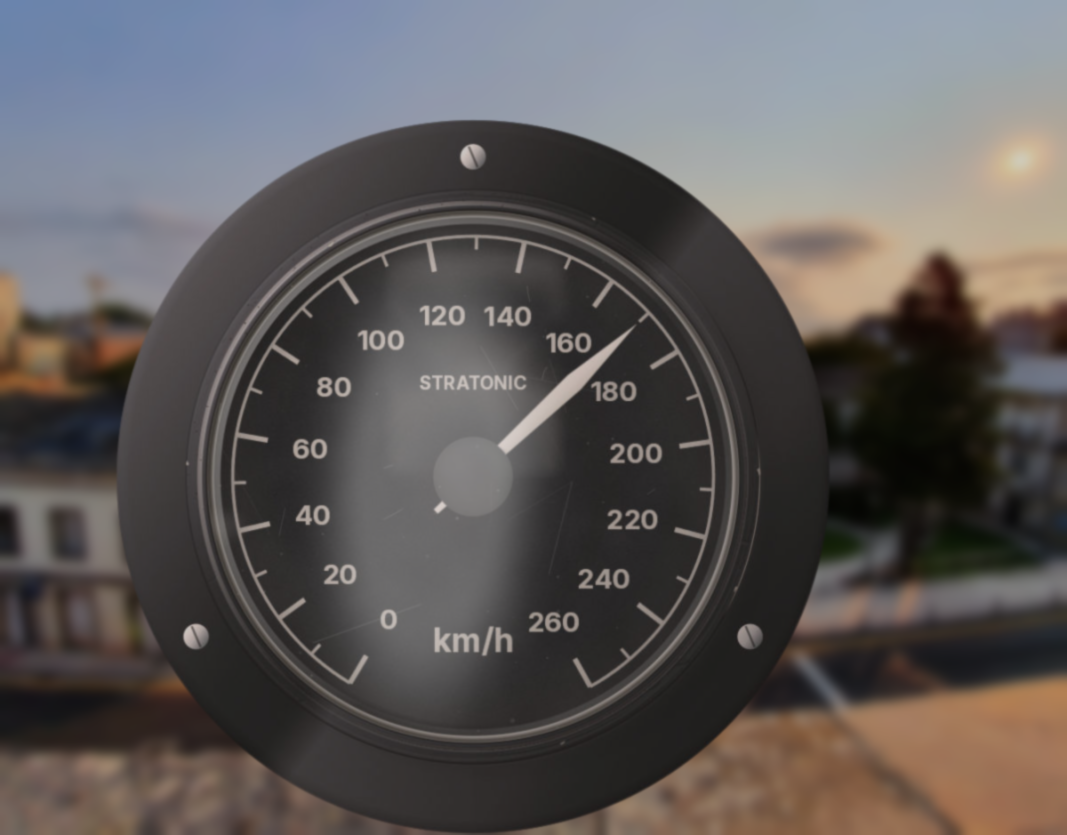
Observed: 170 km/h
